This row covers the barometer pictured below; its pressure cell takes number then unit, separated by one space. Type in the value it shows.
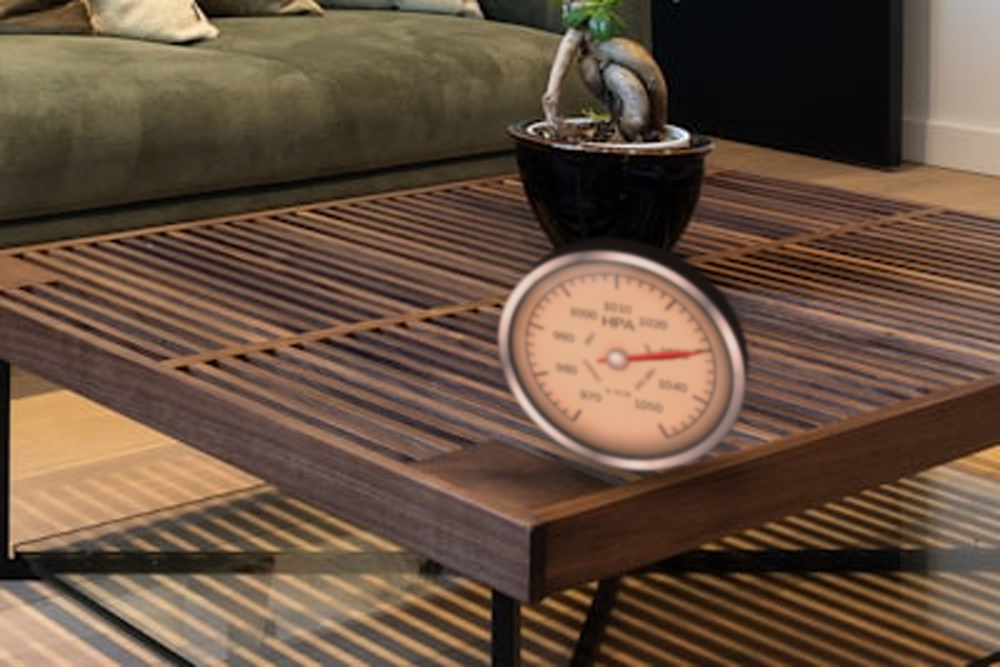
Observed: 1030 hPa
